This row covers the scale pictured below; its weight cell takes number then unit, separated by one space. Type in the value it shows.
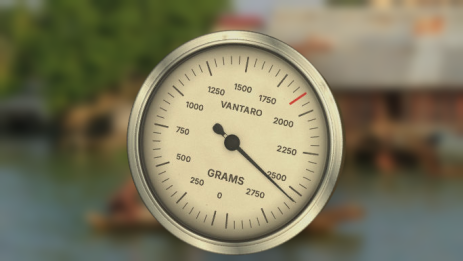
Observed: 2550 g
